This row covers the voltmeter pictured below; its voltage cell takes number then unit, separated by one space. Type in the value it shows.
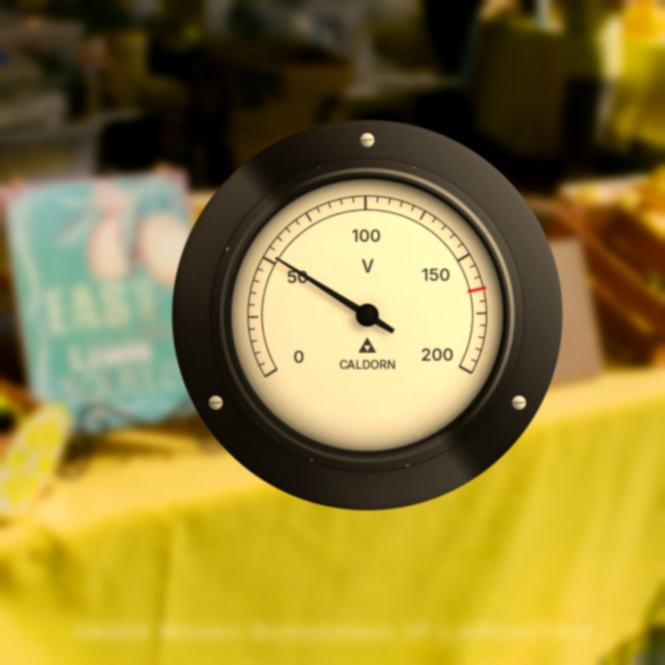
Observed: 52.5 V
